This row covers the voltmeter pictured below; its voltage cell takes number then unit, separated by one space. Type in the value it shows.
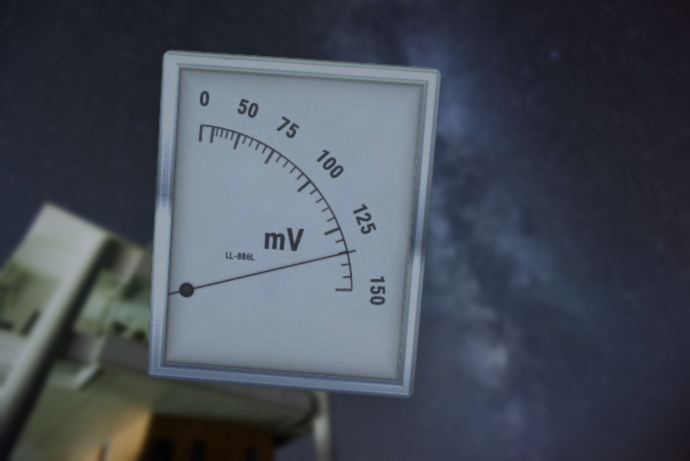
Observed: 135 mV
